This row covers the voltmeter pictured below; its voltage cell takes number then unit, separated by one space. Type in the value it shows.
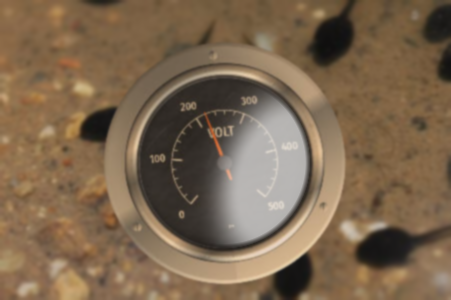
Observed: 220 V
